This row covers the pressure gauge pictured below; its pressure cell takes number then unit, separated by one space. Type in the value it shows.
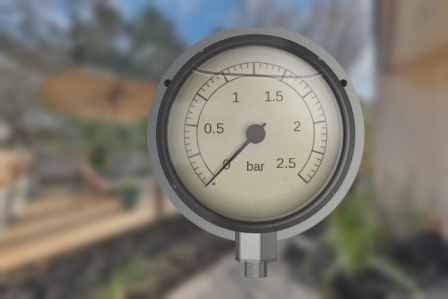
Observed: 0 bar
